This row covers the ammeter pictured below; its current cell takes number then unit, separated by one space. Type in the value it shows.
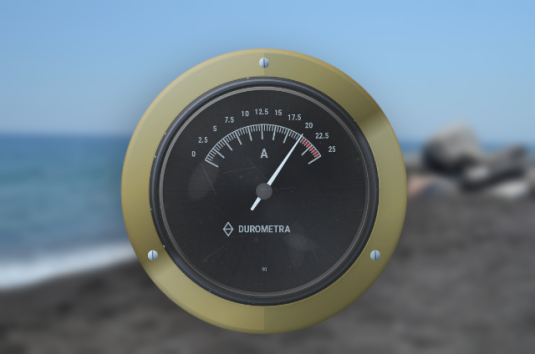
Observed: 20 A
